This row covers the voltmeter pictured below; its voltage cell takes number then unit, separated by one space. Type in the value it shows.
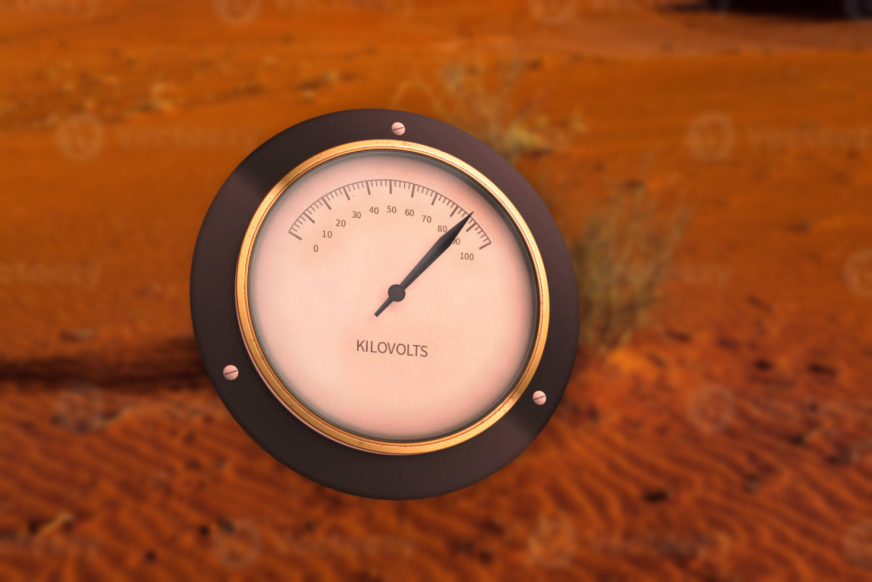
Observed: 86 kV
